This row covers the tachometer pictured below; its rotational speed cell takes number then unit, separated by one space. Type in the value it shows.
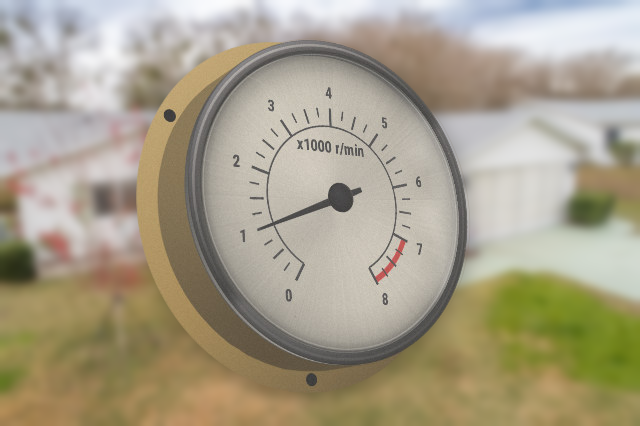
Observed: 1000 rpm
